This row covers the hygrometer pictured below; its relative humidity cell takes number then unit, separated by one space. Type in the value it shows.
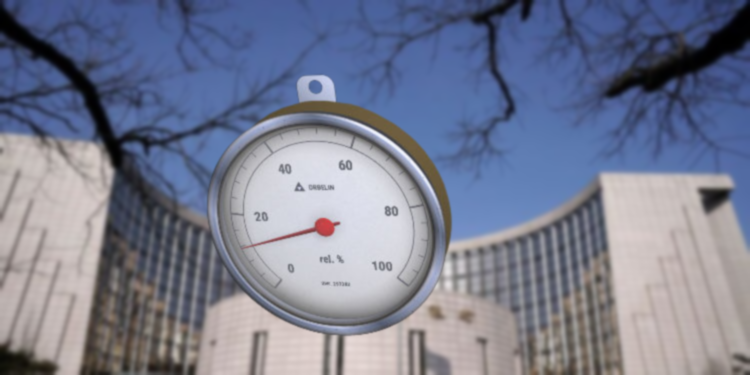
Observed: 12 %
